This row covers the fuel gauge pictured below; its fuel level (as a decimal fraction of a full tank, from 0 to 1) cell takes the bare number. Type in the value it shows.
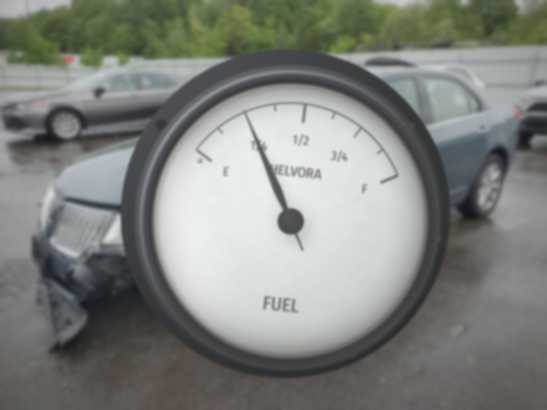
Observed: 0.25
